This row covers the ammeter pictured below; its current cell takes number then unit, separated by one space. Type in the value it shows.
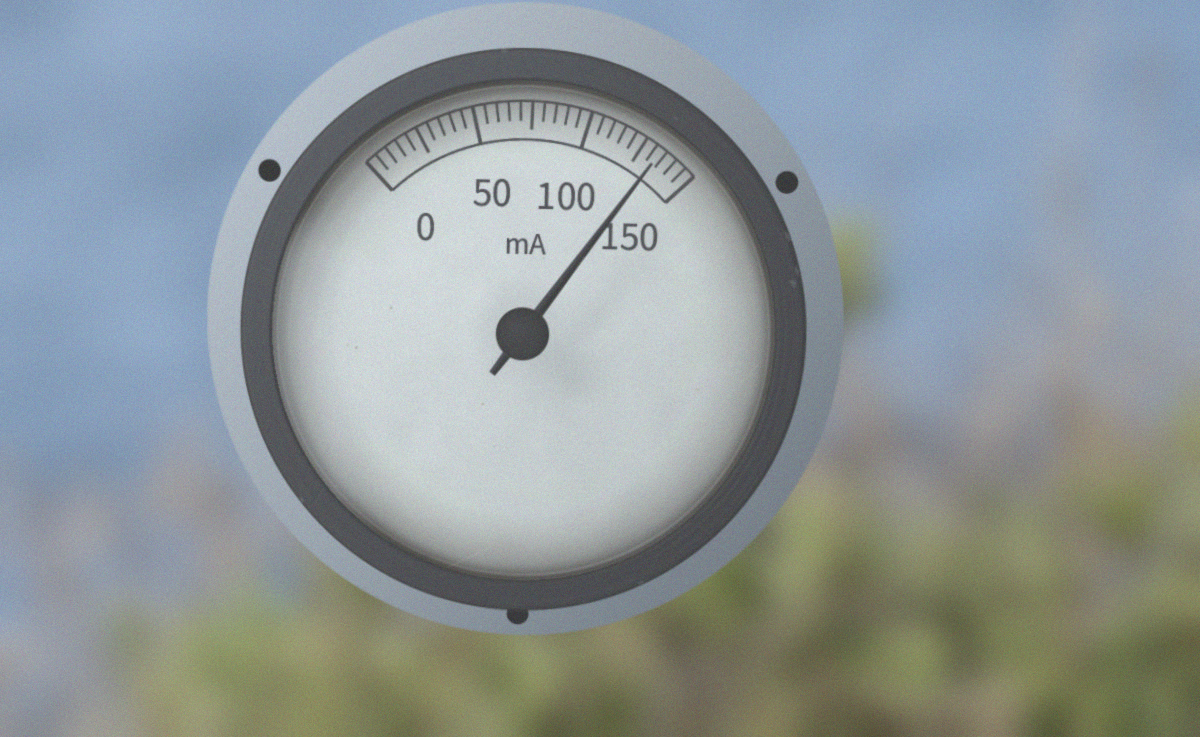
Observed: 132.5 mA
